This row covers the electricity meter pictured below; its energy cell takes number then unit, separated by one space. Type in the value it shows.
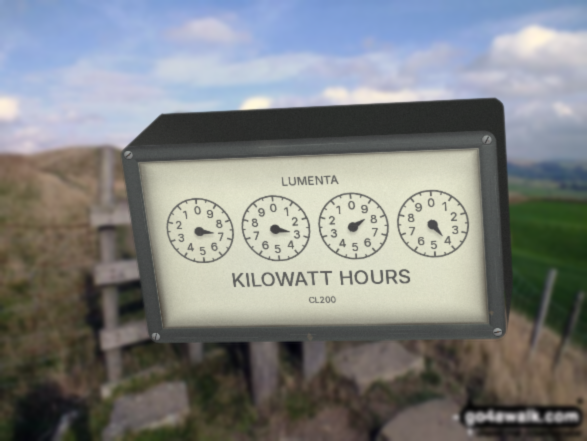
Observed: 7284 kWh
